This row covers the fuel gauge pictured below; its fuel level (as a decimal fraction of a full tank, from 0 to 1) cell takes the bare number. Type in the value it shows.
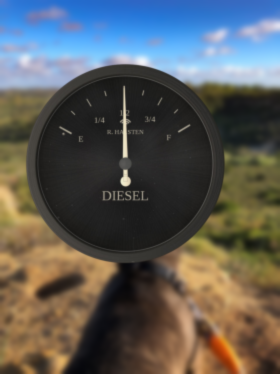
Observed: 0.5
